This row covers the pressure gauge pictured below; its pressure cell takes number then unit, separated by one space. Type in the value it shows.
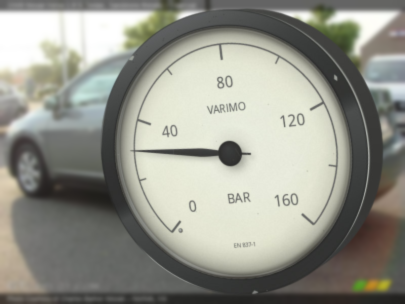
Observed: 30 bar
